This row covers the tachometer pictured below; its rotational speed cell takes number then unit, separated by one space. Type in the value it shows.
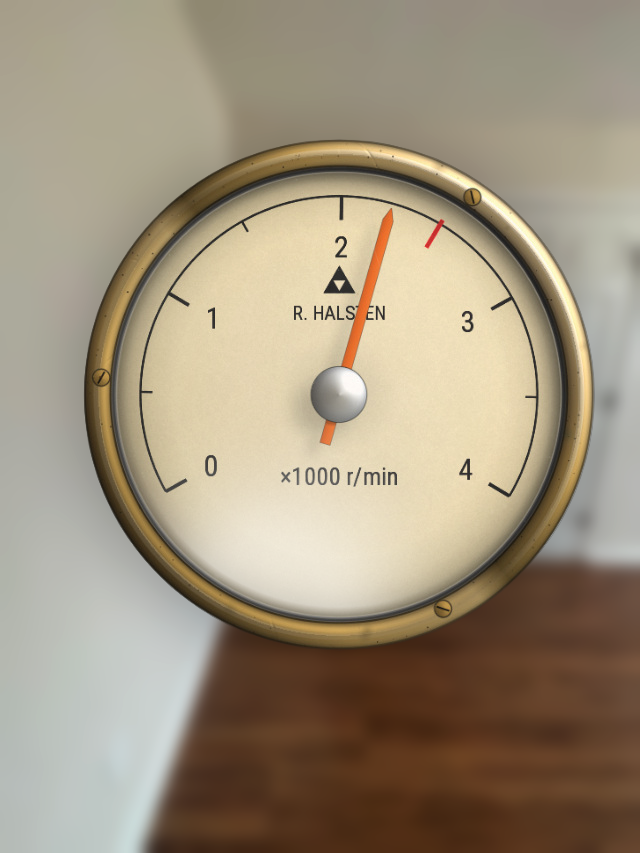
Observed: 2250 rpm
